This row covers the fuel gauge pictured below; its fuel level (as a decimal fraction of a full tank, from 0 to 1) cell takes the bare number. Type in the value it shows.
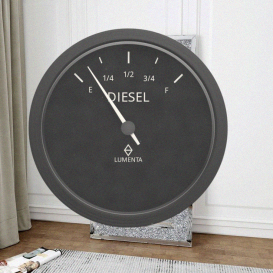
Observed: 0.125
